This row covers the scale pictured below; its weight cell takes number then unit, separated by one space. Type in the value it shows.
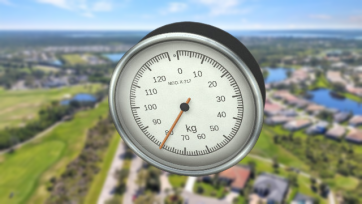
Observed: 80 kg
